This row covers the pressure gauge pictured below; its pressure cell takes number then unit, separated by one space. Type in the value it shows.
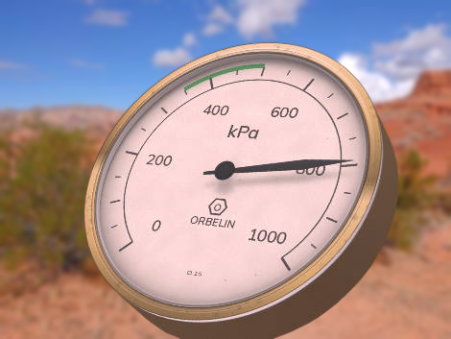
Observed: 800 kPa
